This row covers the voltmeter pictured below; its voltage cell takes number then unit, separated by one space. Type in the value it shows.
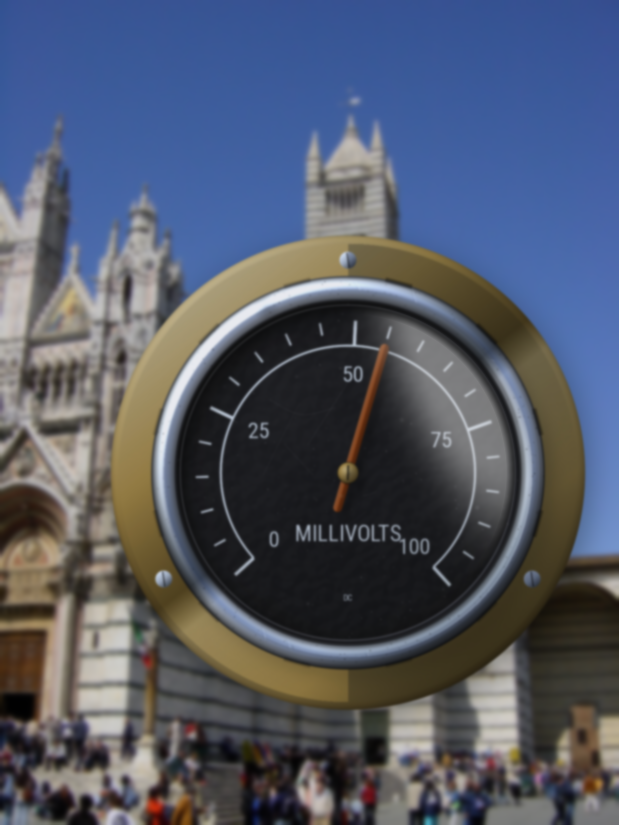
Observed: 55 mV
